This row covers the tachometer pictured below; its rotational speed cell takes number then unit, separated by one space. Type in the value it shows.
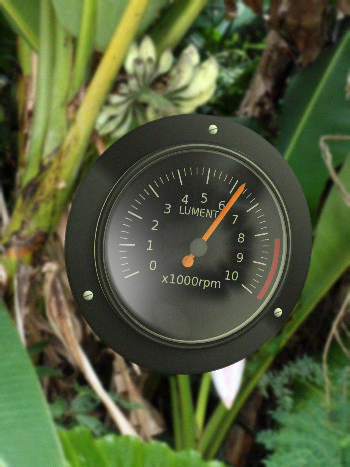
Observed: 6200 rpm
